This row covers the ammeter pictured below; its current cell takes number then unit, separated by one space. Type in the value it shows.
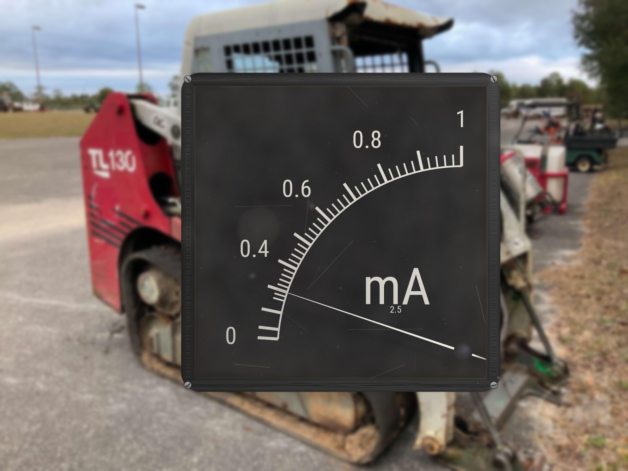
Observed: 0.3 mA
